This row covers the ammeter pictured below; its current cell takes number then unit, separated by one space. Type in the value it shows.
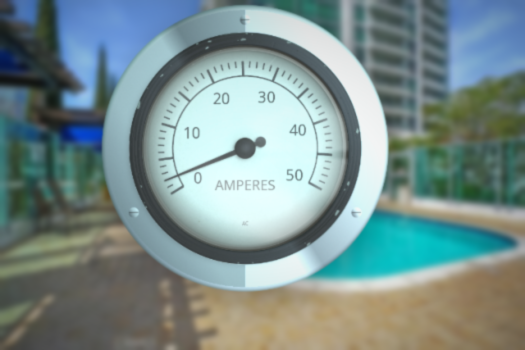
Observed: 2 A
